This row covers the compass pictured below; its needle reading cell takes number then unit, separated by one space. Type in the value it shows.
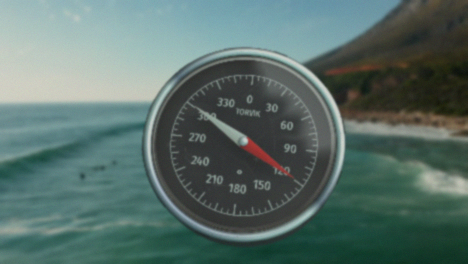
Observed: 120 °
